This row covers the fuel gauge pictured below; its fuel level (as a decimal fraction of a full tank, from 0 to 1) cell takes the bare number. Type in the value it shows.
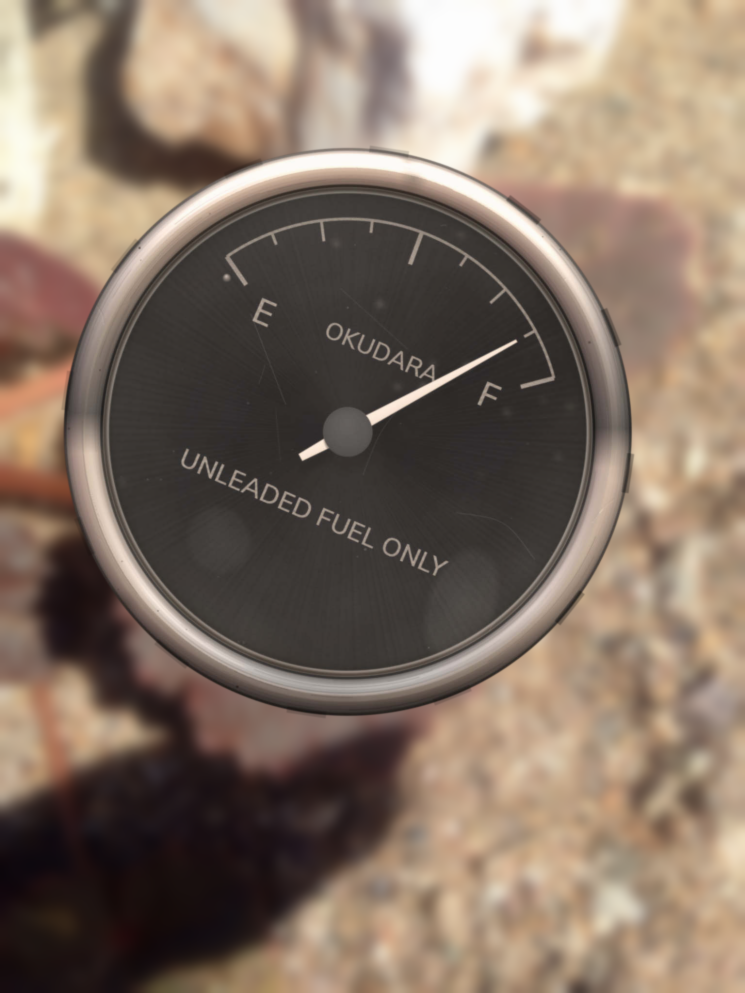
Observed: 0.875
